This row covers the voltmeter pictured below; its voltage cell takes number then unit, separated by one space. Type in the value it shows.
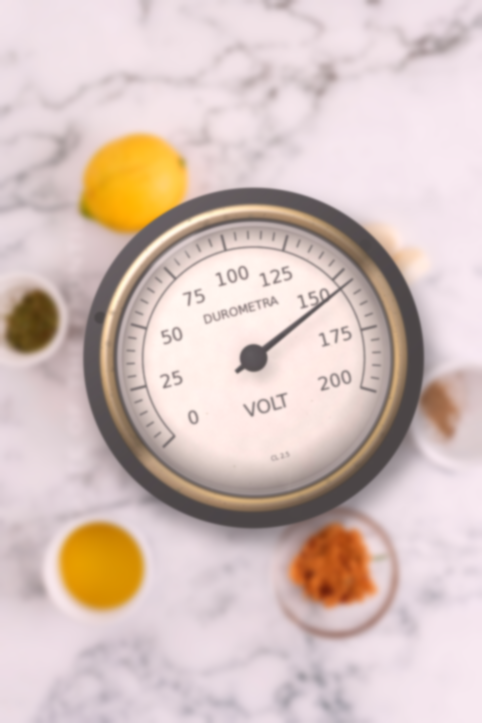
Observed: 155 V
